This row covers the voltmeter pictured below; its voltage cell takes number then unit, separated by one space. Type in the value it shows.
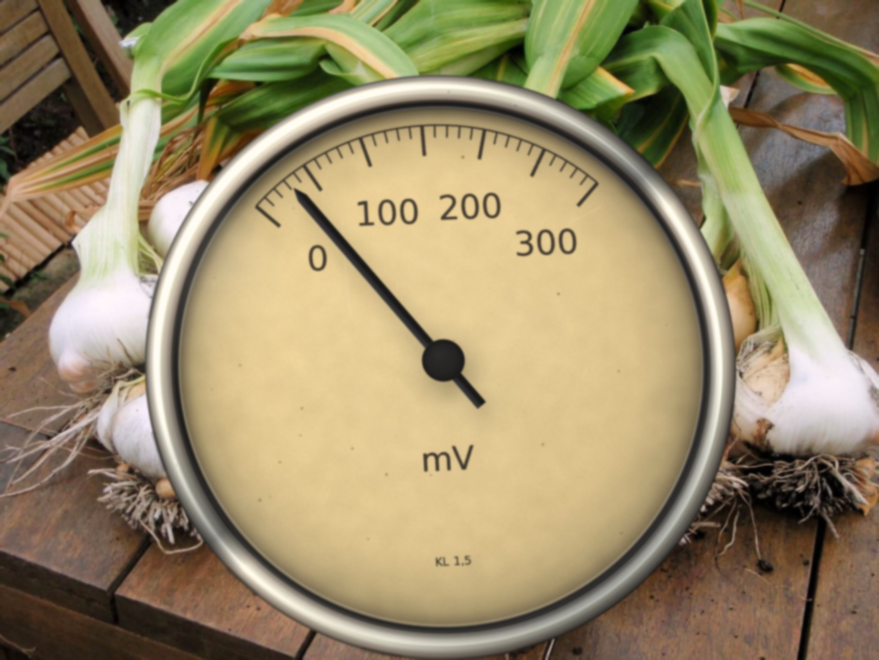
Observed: 30 mV
